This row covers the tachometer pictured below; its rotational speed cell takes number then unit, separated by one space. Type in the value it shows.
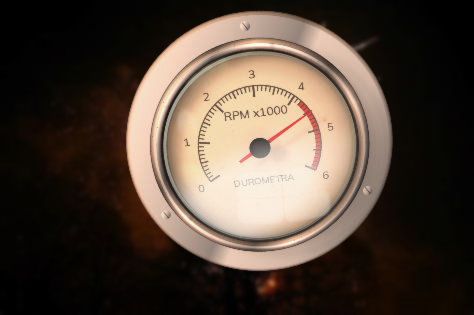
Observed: 4500 rpm
